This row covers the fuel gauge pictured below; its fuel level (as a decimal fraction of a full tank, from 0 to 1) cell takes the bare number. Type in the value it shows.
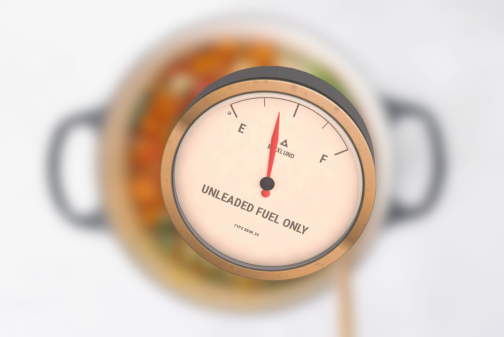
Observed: 0.375
